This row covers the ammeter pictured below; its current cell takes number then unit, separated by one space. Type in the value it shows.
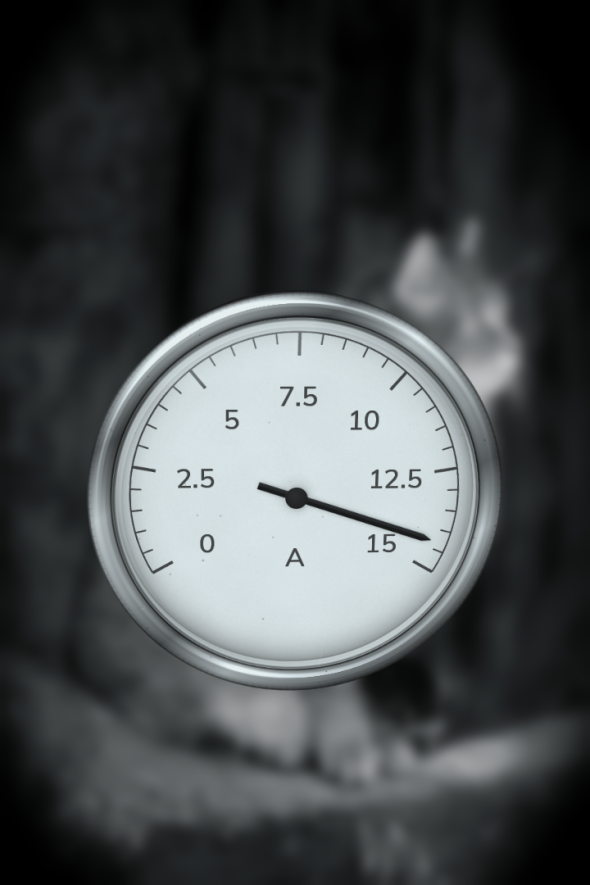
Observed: 14.25 A
